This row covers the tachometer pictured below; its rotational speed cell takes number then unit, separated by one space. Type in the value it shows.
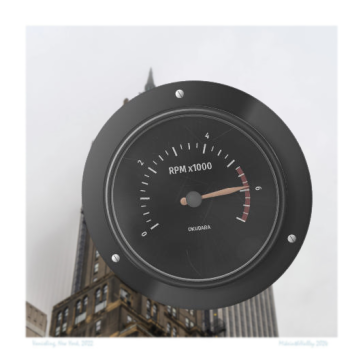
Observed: 5875 rpm
